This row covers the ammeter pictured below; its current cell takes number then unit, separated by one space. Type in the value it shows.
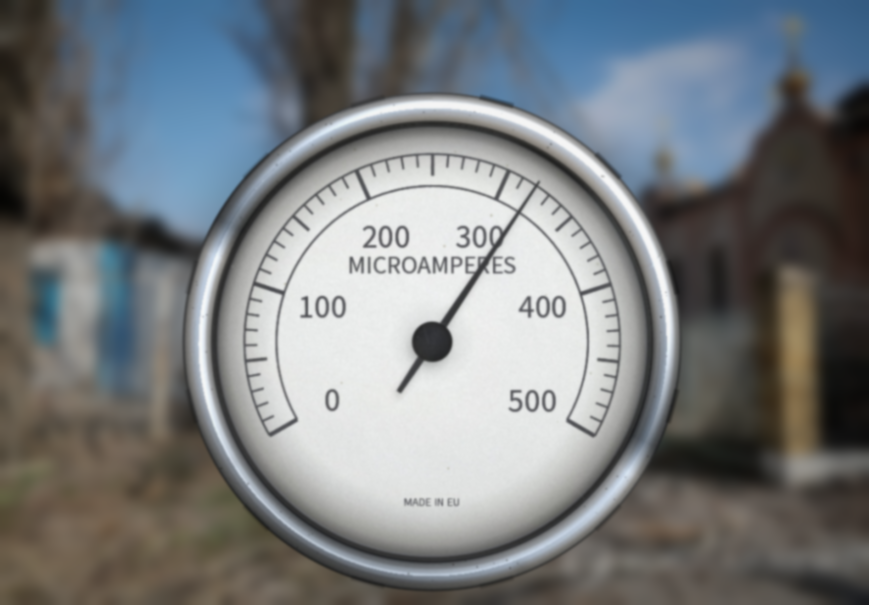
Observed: 320 µA
